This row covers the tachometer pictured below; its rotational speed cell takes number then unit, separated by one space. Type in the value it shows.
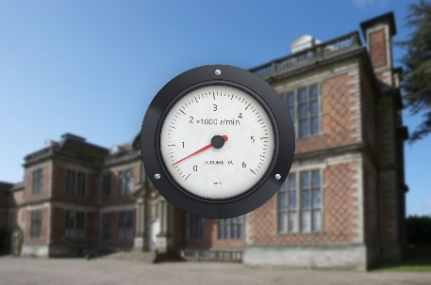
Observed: 500 rpm
